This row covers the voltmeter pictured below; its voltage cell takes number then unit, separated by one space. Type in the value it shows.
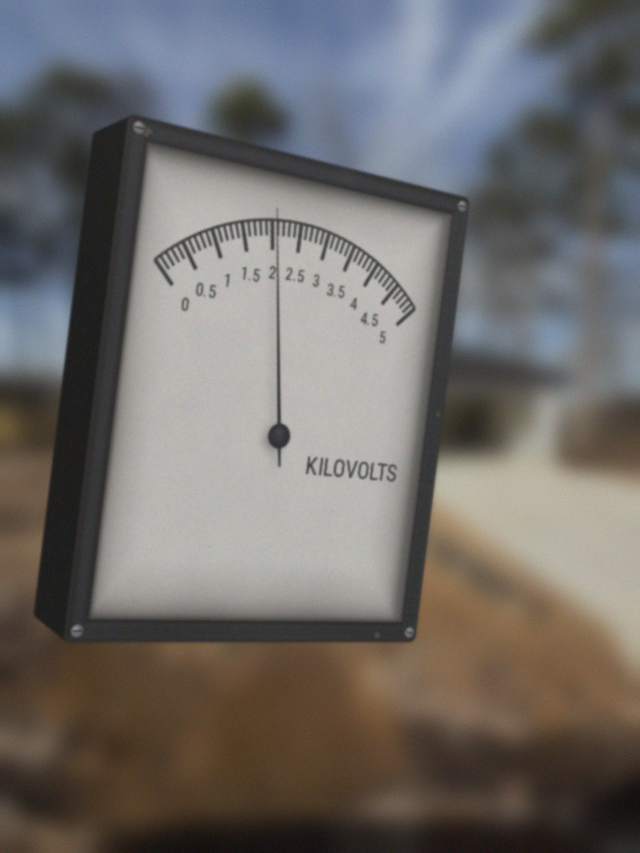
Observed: 2 kV
